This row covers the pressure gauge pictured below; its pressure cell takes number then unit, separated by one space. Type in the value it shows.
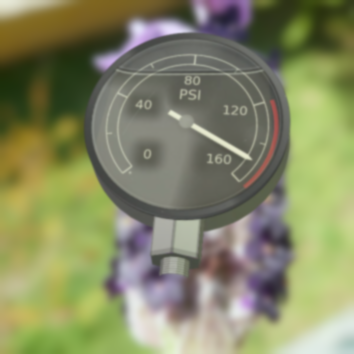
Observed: 150 psi
